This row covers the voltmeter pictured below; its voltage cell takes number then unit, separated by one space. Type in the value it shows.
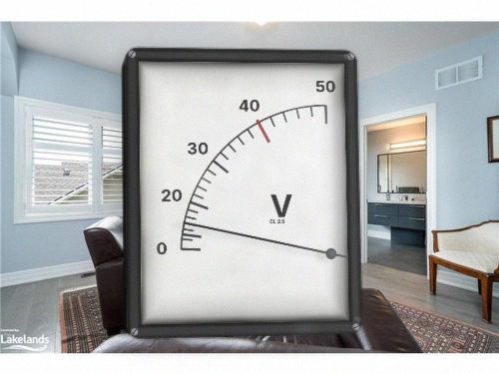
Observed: 14 V
